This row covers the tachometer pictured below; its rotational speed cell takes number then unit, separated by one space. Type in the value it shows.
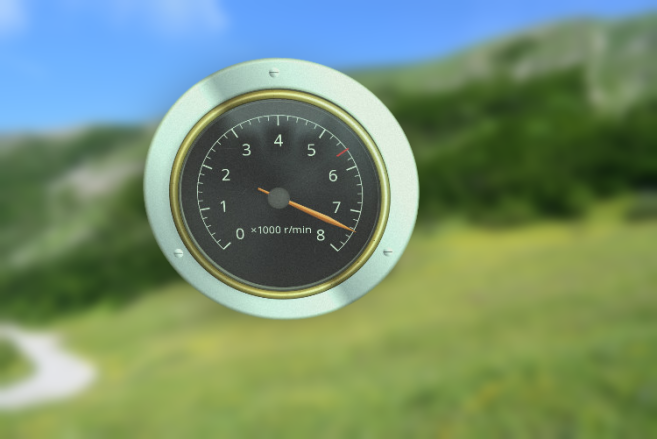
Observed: 7400 rpm
